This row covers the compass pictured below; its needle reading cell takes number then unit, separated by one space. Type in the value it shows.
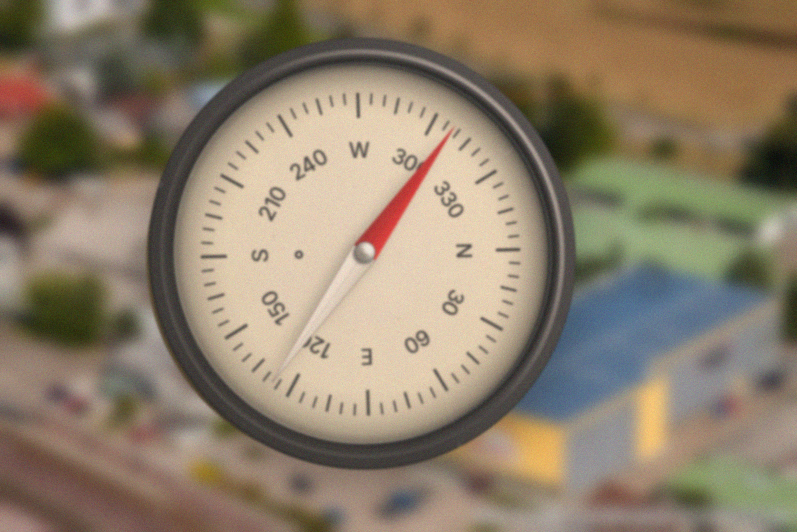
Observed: 307.5 °
